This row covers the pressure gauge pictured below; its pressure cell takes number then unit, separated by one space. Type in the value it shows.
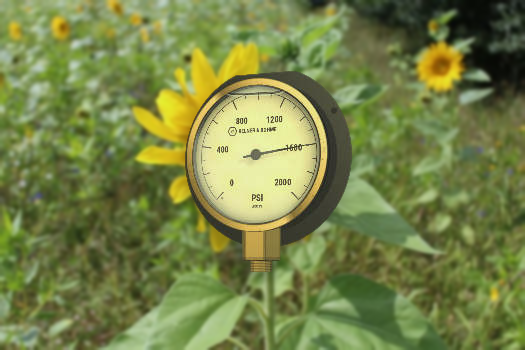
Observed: 1600 psi
